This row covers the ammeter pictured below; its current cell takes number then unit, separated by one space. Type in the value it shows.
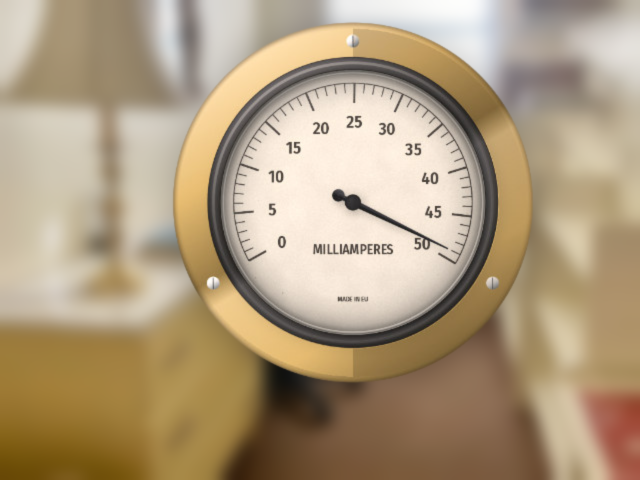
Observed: 49 mA
